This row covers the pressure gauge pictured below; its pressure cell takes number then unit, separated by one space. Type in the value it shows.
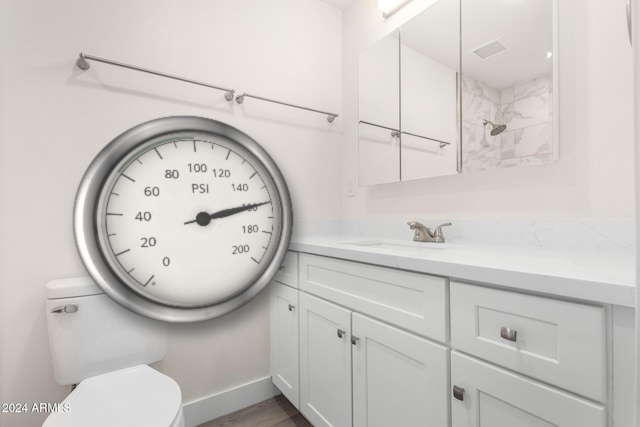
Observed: 160 psi
